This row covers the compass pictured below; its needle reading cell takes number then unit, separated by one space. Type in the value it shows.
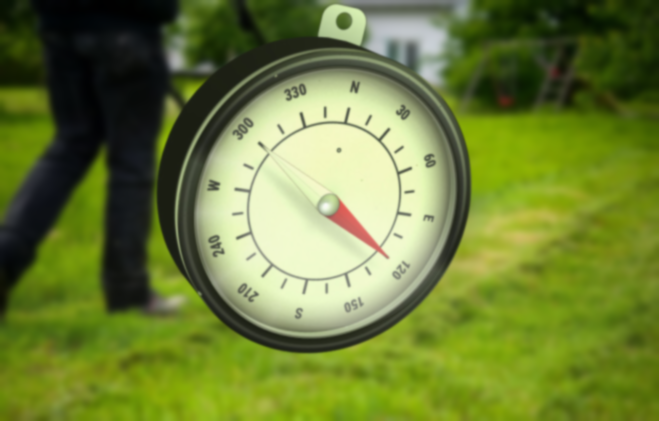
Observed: 120 °
